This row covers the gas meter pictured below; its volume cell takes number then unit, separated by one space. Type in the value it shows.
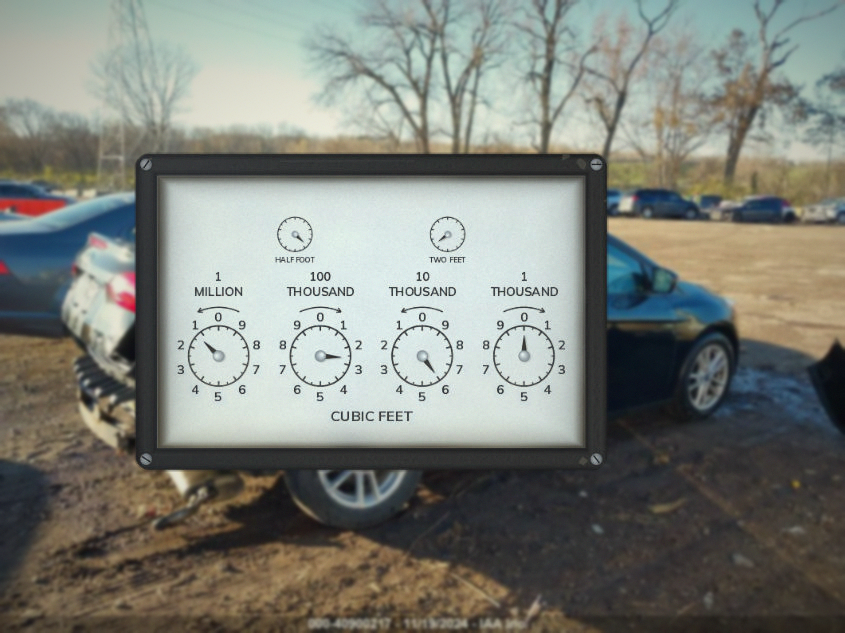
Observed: 126000 ft³
